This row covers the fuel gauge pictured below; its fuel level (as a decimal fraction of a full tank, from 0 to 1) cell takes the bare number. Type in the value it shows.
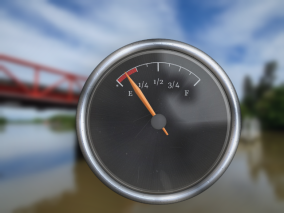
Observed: 0.125
